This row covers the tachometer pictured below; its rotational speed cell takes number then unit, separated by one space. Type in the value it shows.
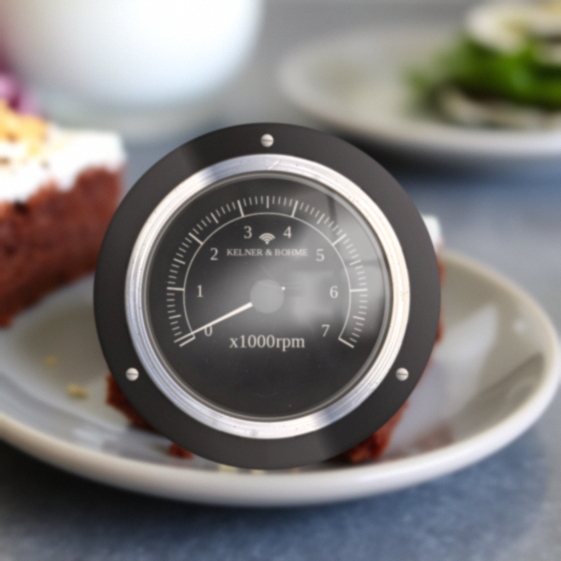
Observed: 100 rpm
